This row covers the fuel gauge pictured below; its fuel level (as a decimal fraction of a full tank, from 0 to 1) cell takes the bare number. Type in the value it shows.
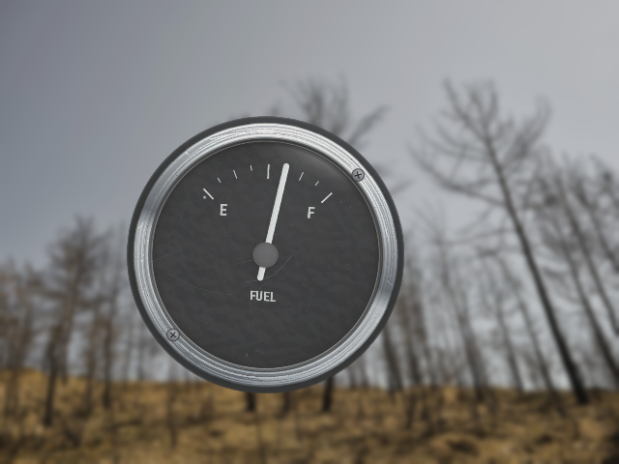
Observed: 0.625
